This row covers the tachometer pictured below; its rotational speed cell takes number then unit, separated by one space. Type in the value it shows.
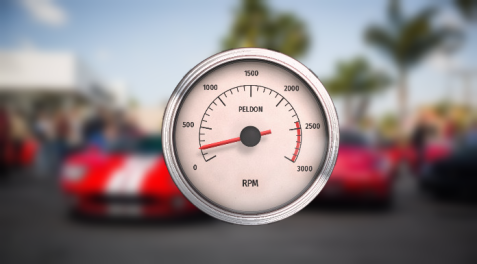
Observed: 200 rpm
